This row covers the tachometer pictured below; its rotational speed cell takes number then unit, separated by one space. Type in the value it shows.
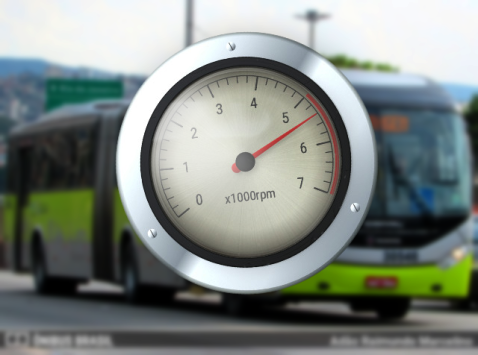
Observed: 5400 rpm
